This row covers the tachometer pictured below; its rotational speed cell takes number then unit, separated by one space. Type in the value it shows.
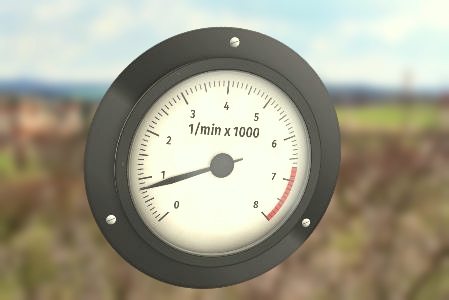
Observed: 800 rpm
